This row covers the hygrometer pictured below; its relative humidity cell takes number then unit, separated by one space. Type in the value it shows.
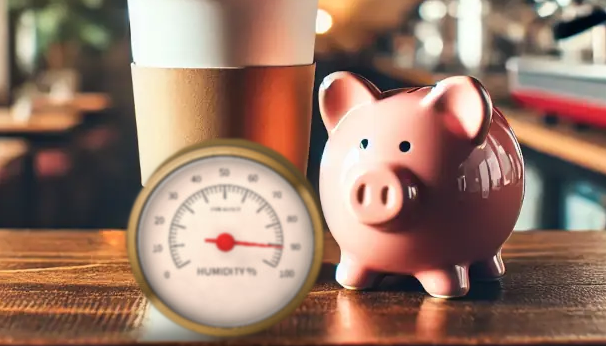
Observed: 90 %
